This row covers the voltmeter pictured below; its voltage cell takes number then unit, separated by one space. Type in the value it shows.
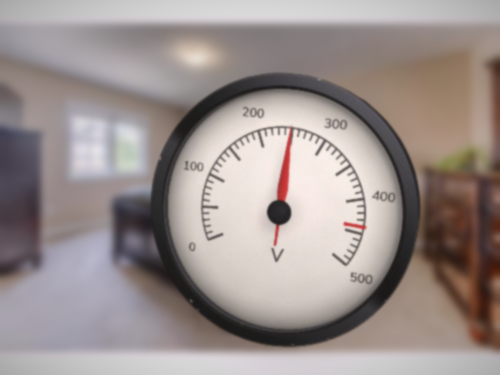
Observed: 250 V
